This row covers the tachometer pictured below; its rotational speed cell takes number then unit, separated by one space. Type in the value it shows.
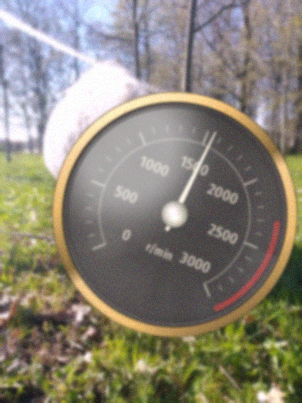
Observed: 1550 rpm
